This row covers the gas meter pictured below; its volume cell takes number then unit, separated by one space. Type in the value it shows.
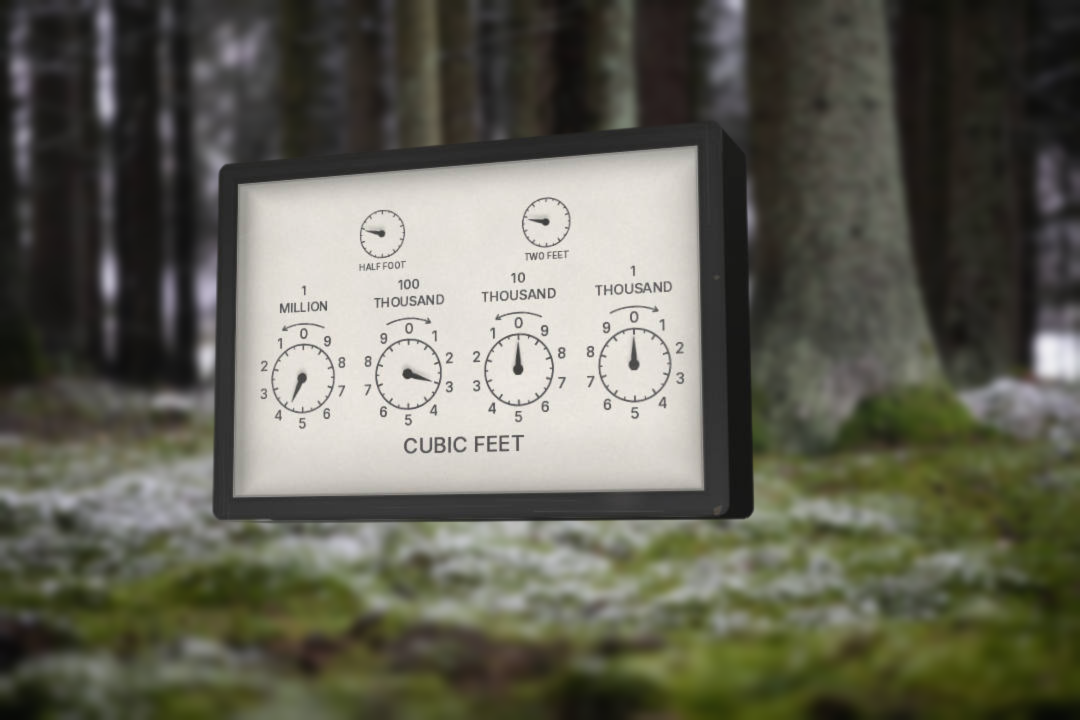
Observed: 430000 ft³
